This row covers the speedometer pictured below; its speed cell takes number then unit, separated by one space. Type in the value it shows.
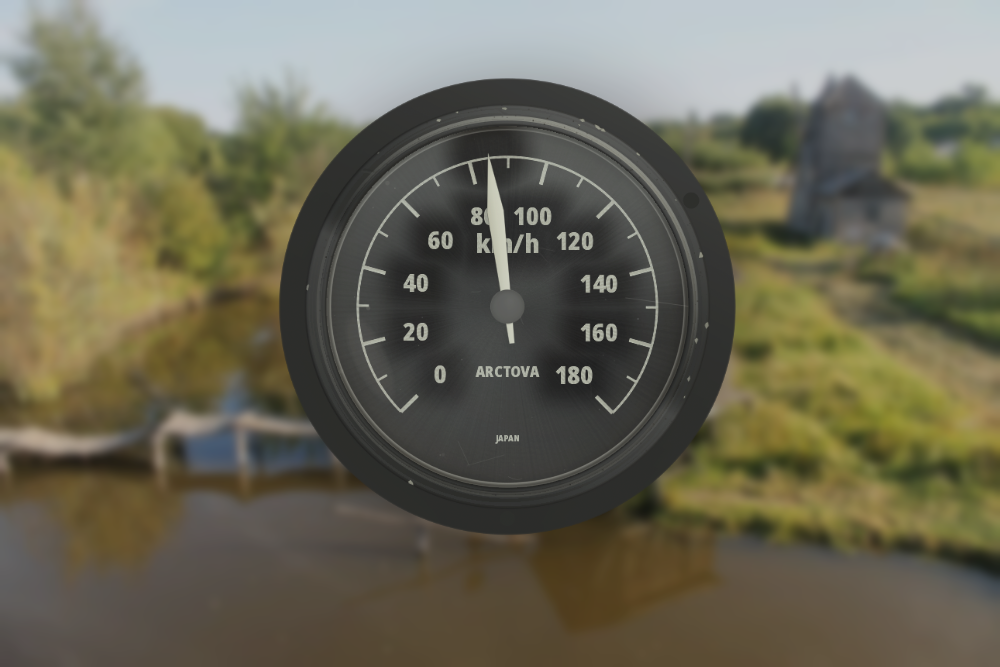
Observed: 85 km/h
